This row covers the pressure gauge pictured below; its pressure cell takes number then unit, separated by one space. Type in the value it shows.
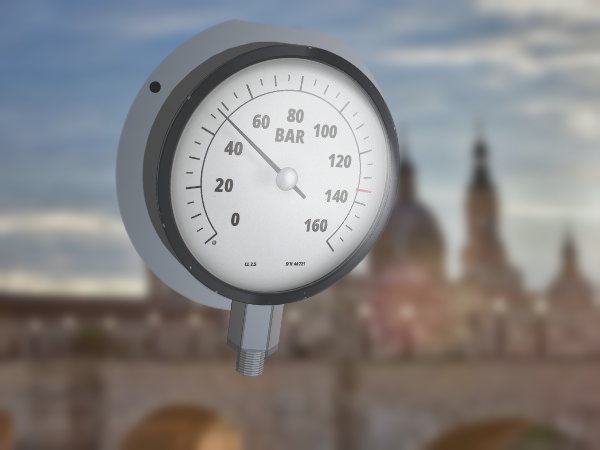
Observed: 47.5 bar
